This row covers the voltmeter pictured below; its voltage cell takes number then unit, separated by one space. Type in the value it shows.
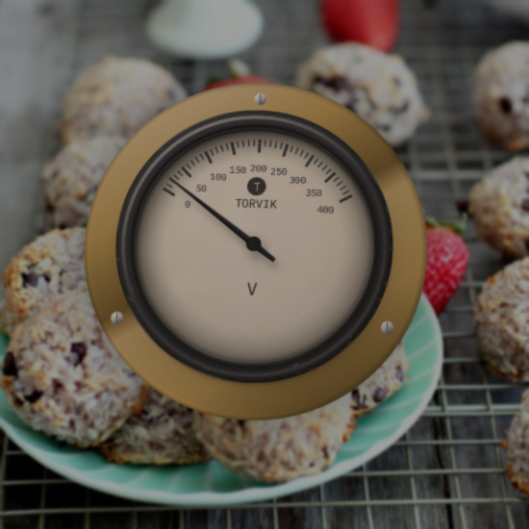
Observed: 20 V
